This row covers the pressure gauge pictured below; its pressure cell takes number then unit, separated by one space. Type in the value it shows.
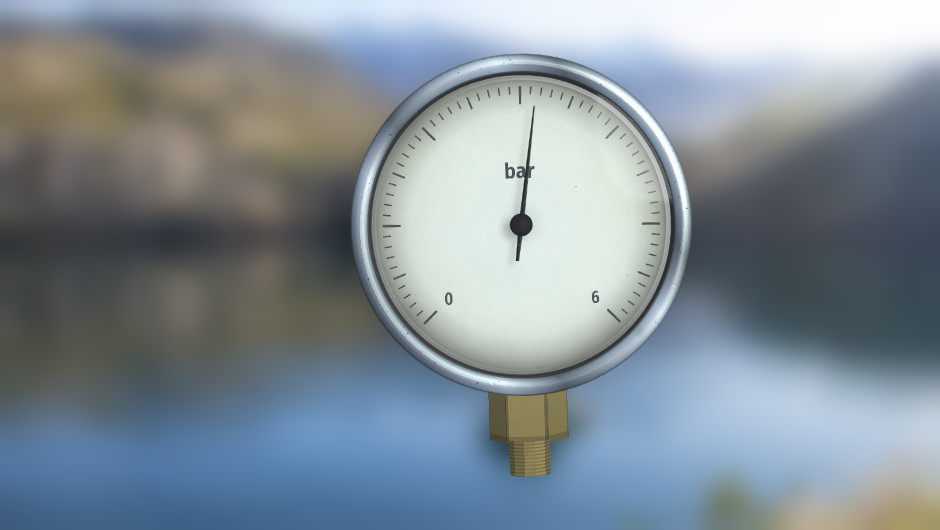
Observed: 3.15 bar
